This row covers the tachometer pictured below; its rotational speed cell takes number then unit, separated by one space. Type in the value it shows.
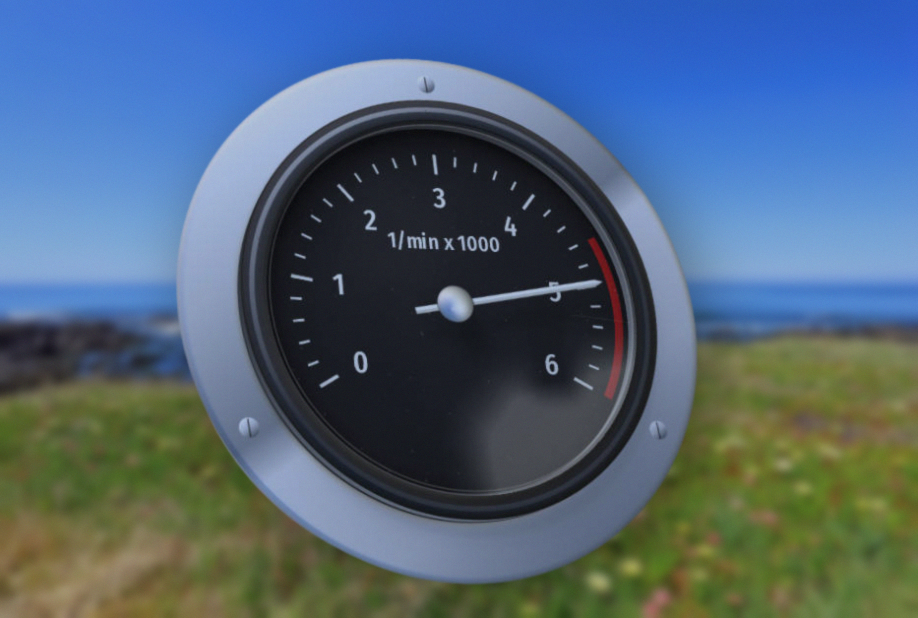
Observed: 5000 rpm
